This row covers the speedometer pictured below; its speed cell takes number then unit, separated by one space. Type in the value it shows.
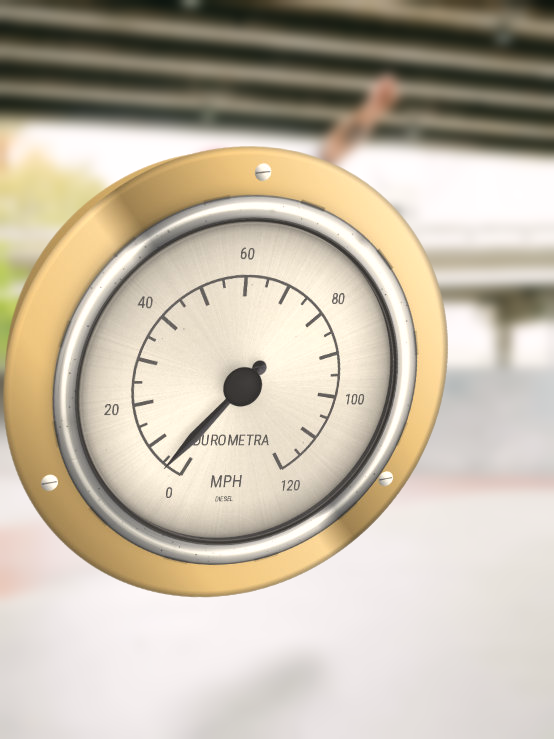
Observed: 5 mph
